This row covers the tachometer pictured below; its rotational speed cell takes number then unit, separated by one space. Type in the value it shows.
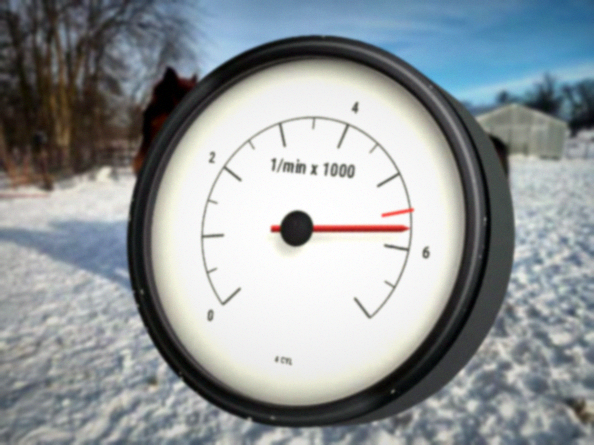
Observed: 5750 rpm
